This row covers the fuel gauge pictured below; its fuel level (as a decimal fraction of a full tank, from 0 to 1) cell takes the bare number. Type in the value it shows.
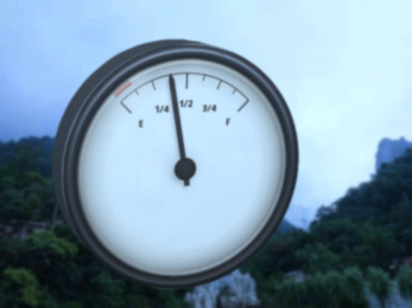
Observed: 0.375
